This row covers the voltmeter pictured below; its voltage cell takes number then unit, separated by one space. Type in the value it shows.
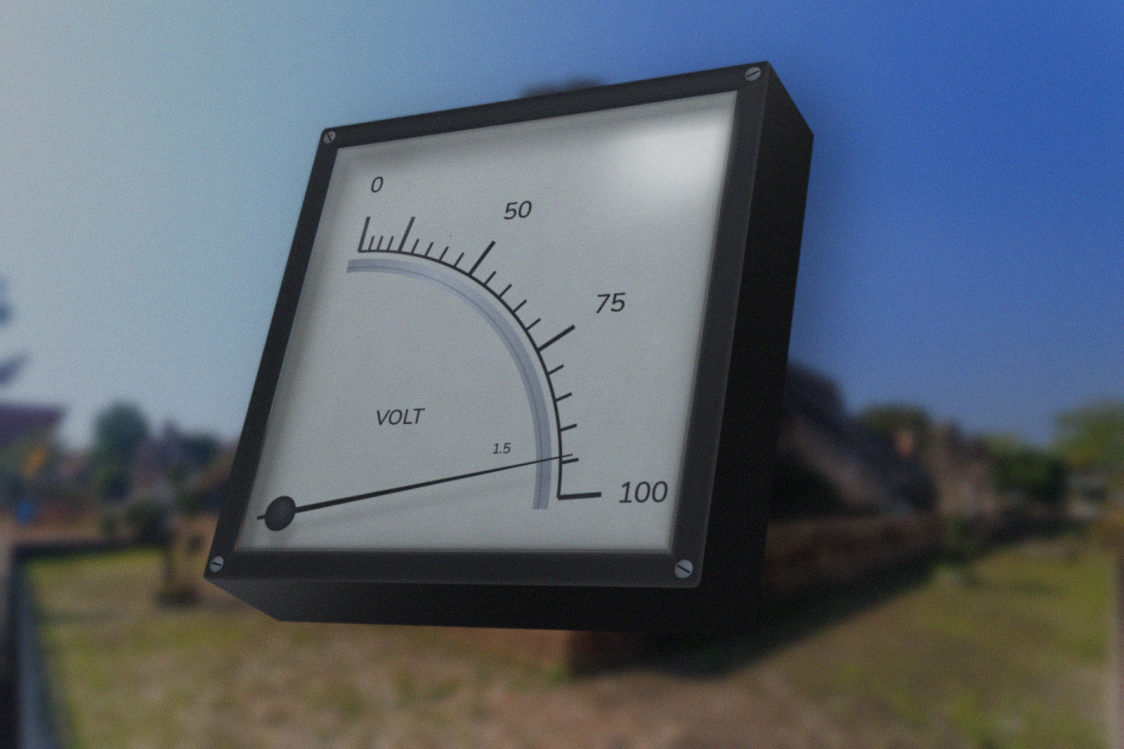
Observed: 95 V
